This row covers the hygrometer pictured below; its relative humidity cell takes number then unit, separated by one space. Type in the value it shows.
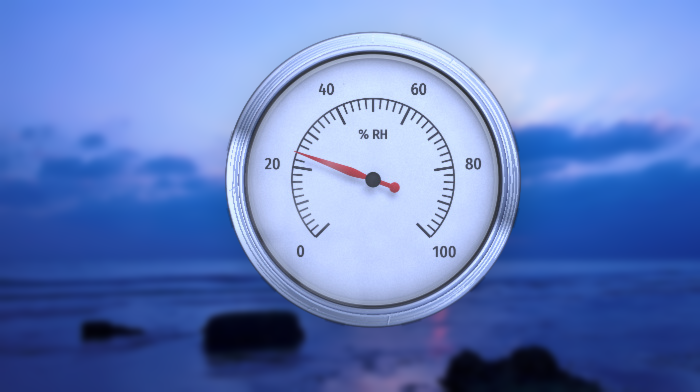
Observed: 24 %
